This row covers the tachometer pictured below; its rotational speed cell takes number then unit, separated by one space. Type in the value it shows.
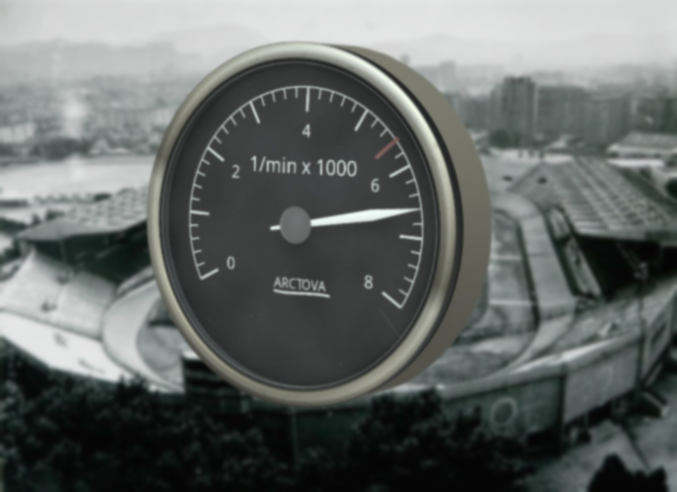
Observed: 6600 rpm
